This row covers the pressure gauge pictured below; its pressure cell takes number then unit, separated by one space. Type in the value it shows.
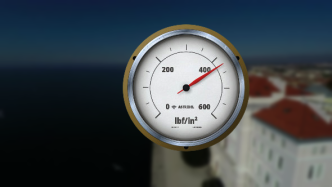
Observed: 425 psi
